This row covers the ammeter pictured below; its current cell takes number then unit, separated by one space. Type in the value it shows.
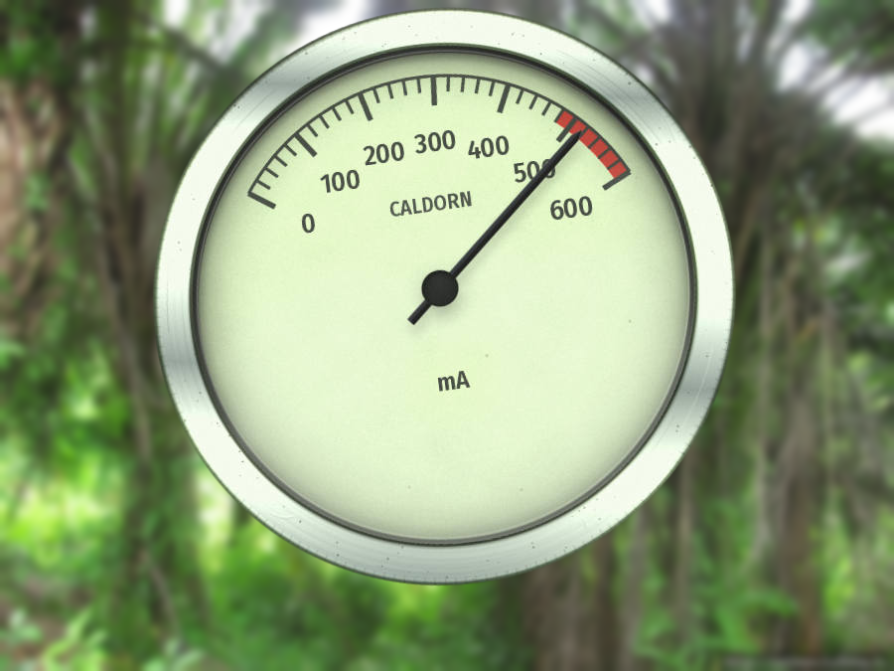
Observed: 520 mA
